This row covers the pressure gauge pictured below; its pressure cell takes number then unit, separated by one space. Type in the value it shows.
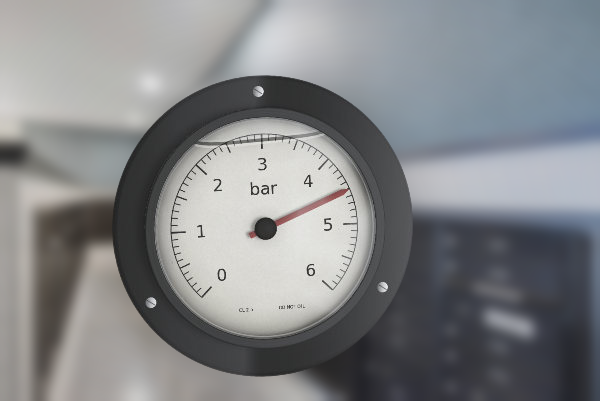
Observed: 4.5 bar
